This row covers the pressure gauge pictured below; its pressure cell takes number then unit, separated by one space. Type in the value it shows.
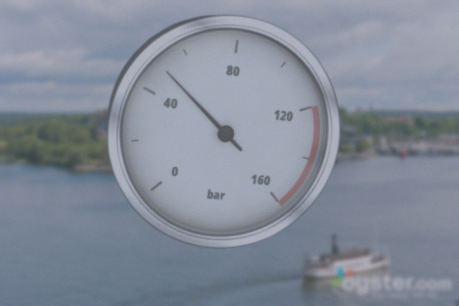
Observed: 50 bar
